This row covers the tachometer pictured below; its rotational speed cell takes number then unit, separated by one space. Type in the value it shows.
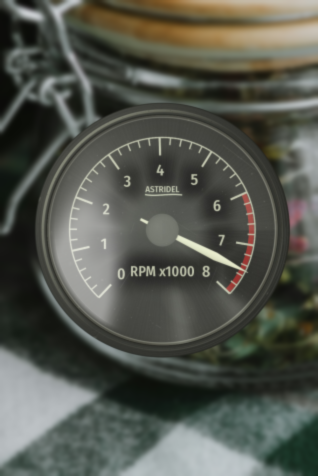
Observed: 7500 rpm
